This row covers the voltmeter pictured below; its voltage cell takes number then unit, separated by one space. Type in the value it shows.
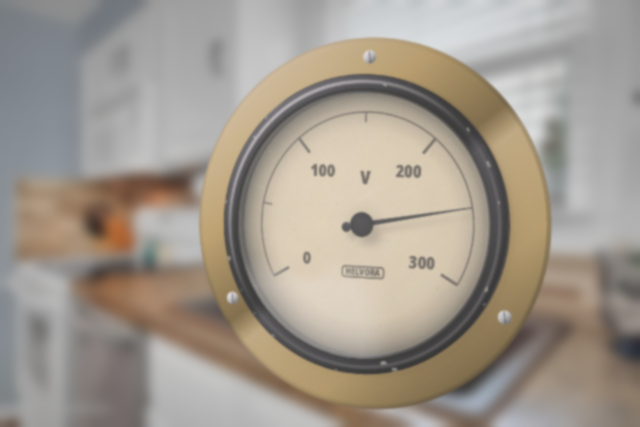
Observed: 250 V
